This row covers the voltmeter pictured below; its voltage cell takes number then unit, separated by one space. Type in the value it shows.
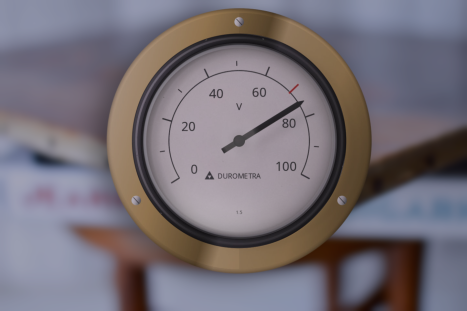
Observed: 75 V
